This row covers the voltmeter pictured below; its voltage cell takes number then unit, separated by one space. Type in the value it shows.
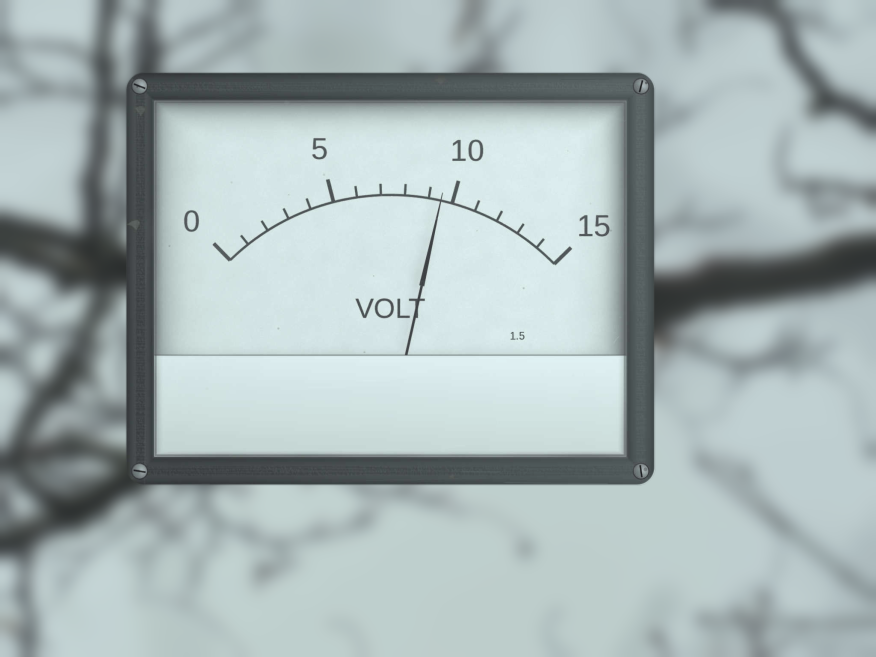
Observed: 9.5 V
